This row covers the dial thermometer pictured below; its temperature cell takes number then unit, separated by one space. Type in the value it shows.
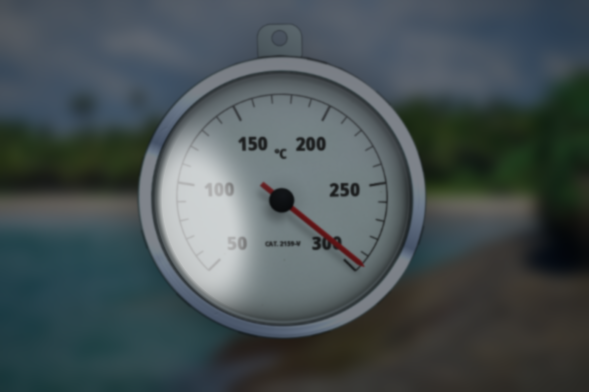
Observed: 295 °C
